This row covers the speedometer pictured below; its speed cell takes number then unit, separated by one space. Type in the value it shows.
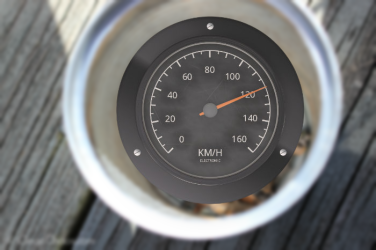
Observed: 120 km/h
